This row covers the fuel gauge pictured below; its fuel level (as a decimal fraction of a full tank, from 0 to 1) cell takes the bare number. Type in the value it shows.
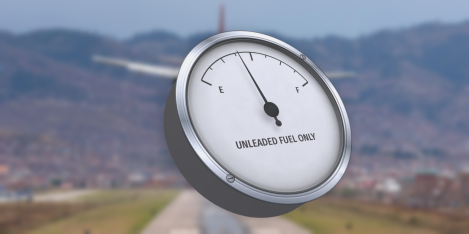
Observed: 0.375
